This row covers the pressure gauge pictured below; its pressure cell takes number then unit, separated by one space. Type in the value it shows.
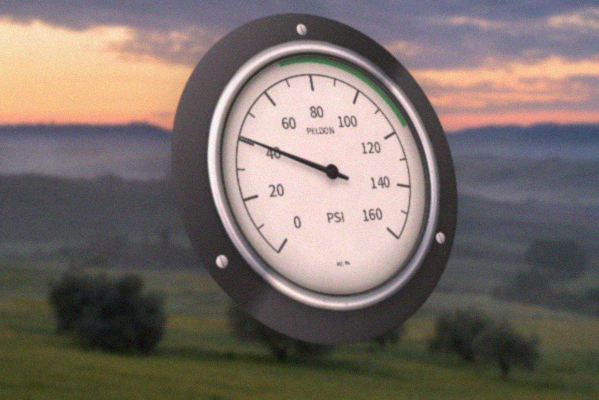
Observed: 40 psi
